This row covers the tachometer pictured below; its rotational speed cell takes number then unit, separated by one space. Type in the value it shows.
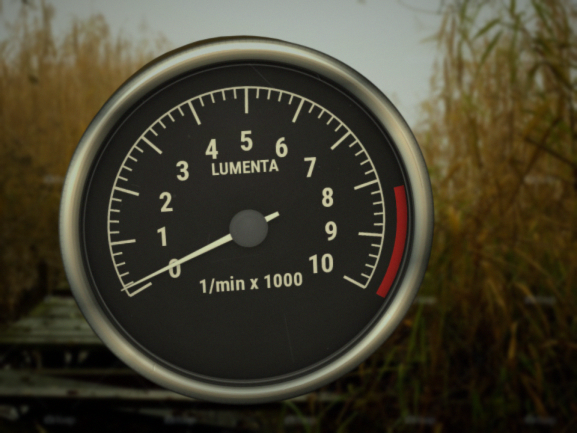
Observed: 200 rpm
